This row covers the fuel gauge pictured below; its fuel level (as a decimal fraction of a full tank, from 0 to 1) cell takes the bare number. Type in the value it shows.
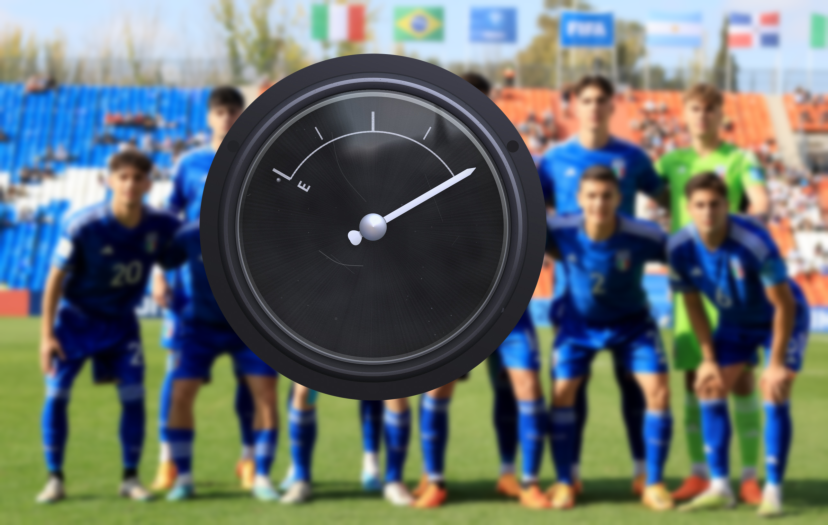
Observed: 1
